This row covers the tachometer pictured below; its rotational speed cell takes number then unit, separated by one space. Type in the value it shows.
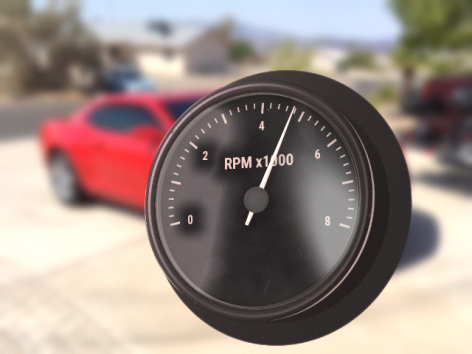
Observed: 4800 rpm
